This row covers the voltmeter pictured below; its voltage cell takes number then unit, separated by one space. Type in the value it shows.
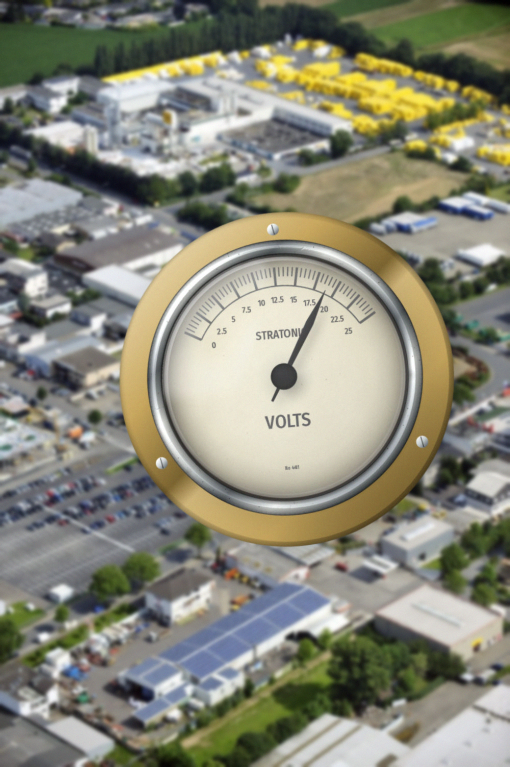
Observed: 19 V
